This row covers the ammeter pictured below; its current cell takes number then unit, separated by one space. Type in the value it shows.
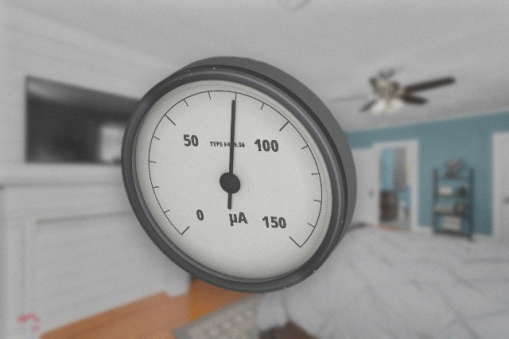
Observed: 80 µA
